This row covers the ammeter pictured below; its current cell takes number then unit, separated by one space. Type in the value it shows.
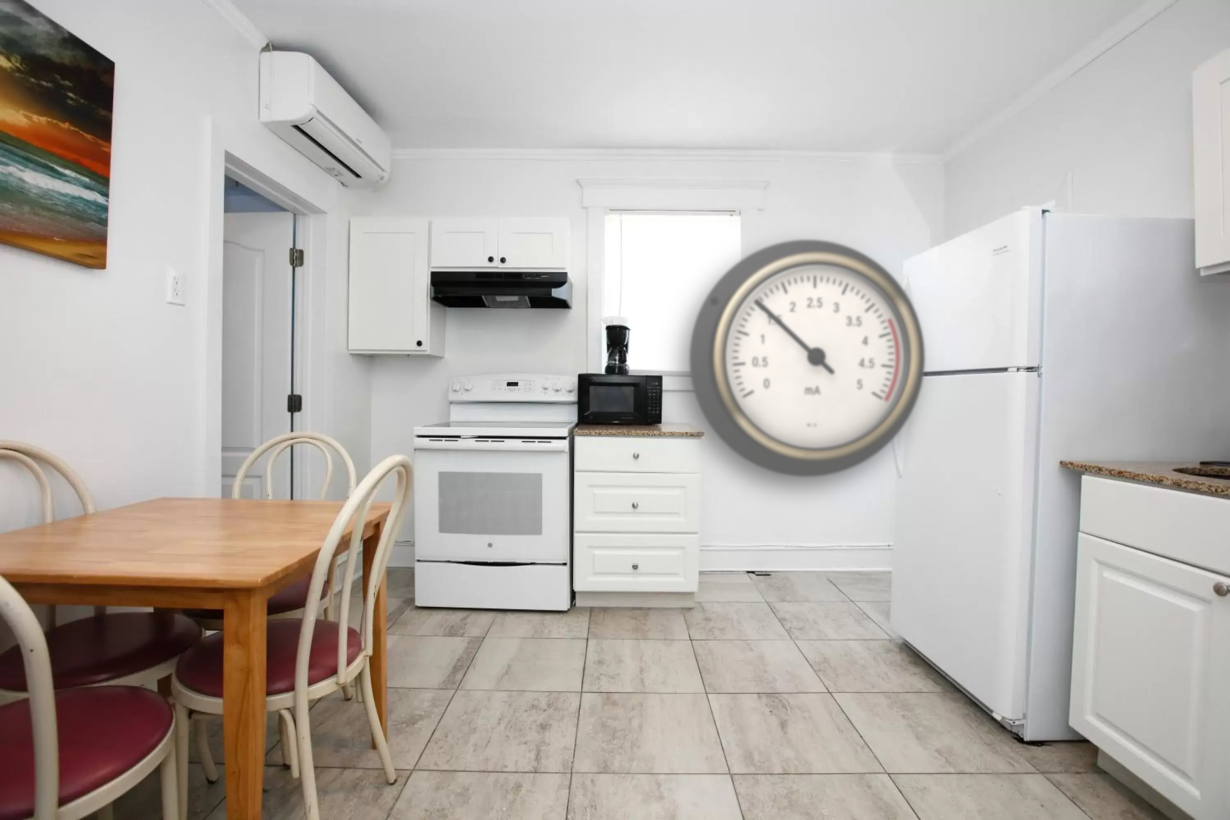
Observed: 1.5 mA
